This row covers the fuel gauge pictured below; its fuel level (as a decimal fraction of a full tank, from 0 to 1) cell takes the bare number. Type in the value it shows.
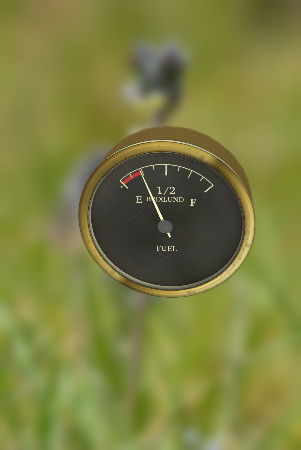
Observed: 0.25
